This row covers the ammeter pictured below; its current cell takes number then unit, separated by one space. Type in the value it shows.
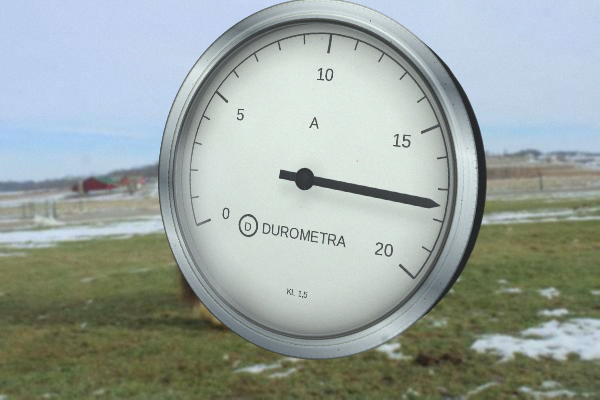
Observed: 17.5 A
